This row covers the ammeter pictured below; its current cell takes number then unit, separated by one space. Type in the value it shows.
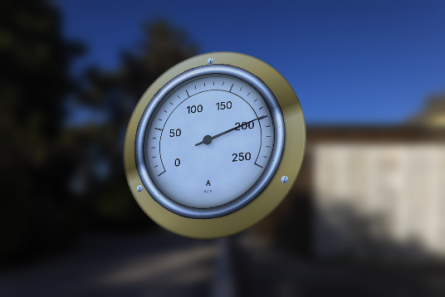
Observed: 200 A
